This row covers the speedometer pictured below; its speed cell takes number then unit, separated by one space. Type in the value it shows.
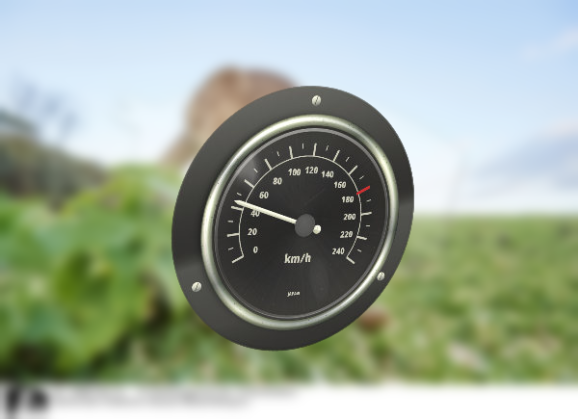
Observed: 45 km/h
